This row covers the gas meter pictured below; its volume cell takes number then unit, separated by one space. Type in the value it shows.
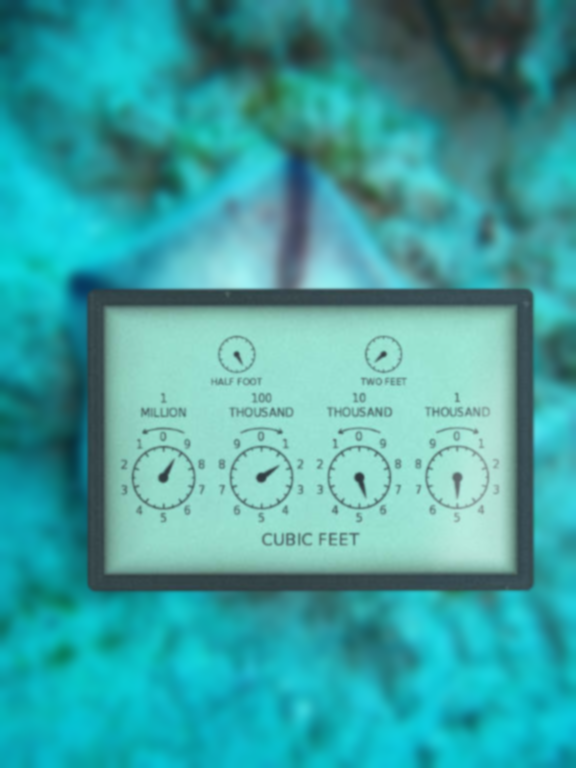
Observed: 915500 ft³
